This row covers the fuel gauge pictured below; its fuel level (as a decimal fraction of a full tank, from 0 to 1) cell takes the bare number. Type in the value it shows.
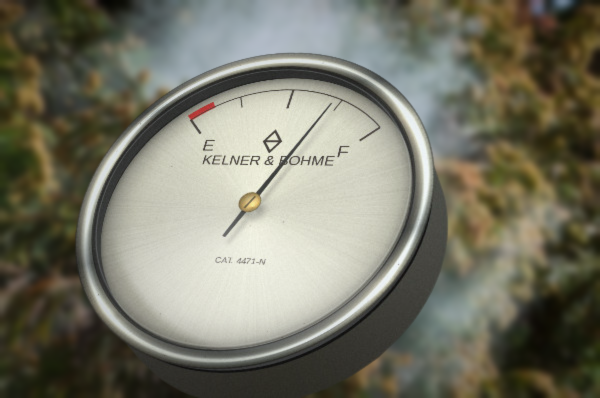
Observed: 0.75
